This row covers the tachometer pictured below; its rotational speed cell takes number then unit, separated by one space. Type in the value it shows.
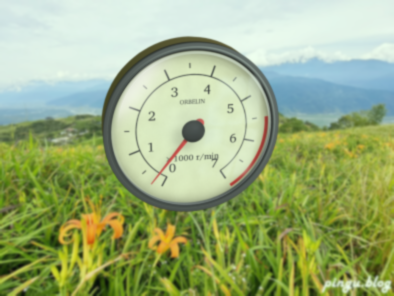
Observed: 250 rpm
